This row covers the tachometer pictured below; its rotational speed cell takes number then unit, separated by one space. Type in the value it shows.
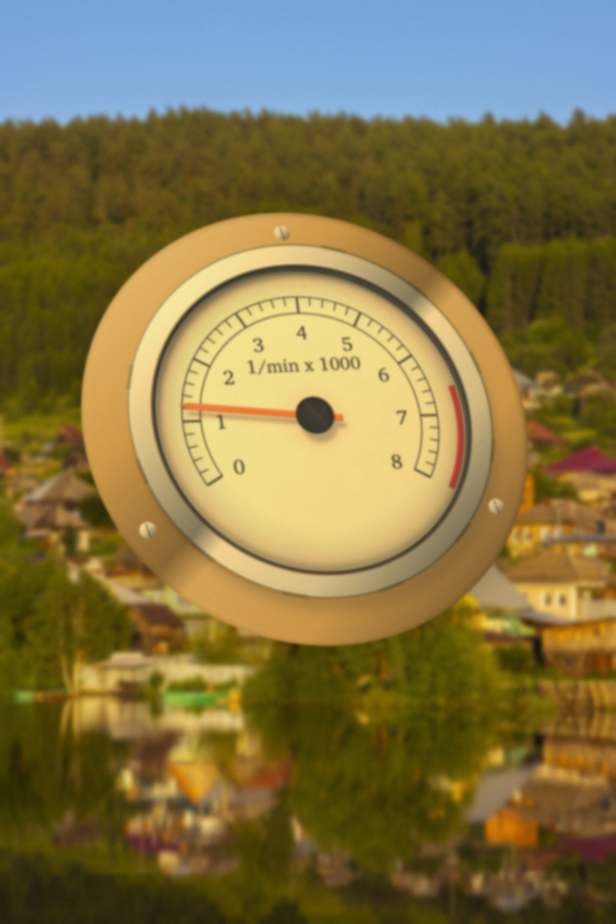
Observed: 1200 rpm
